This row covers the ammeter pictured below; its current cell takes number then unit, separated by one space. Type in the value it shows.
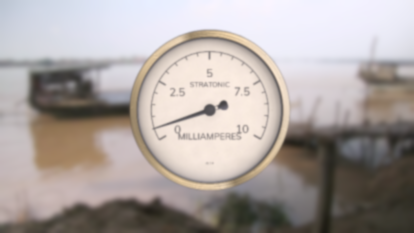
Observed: 0.5 mA
